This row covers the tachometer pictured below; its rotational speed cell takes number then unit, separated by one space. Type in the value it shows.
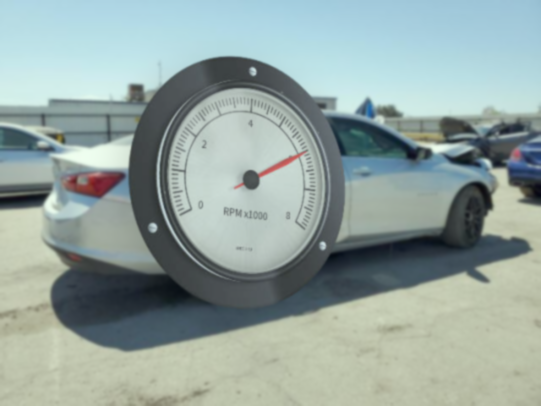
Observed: 6000 rpm
